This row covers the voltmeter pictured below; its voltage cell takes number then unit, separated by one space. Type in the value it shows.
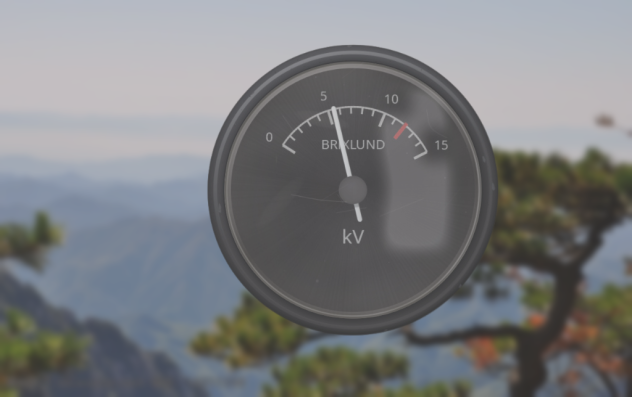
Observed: 5.5 kV
